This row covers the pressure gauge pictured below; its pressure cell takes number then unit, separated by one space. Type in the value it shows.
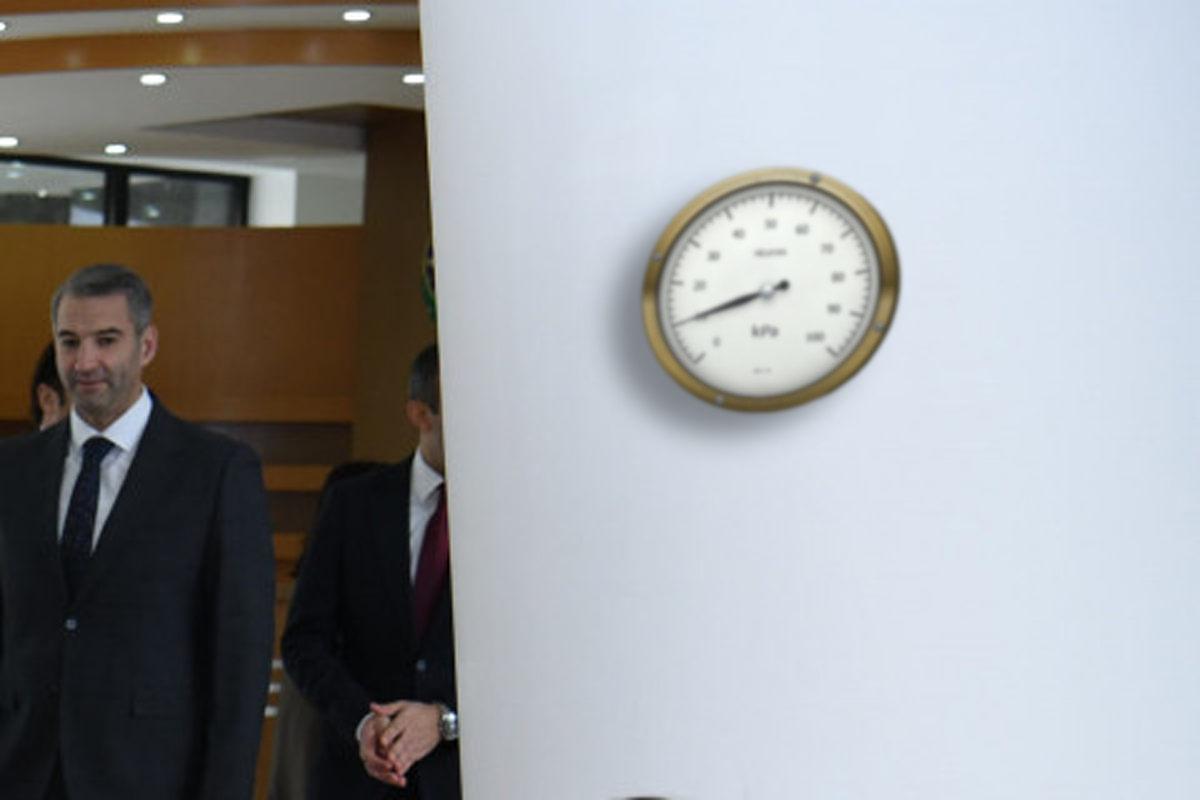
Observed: 10 kPa
